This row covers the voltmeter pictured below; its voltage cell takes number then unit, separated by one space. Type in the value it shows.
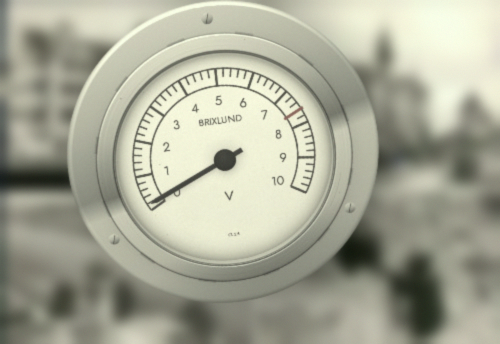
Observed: 0.2 V
